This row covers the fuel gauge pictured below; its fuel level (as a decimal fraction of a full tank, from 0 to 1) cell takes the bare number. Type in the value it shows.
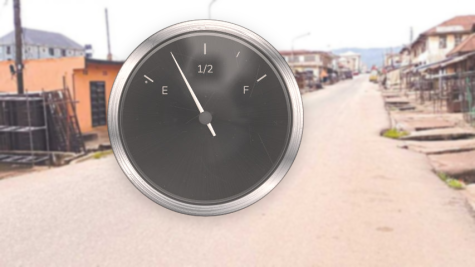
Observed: 0.25
